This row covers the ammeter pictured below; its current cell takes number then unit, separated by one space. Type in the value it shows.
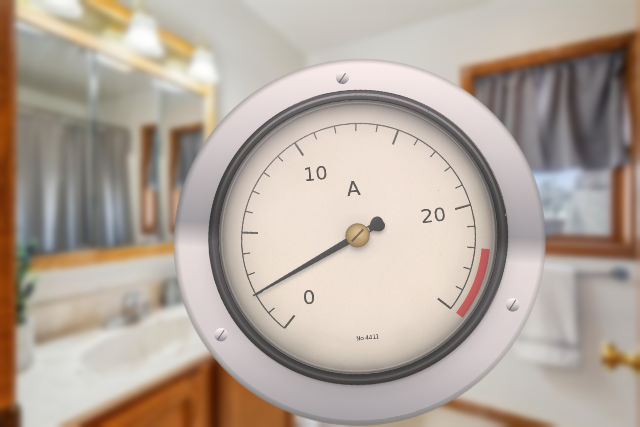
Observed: 2 A
